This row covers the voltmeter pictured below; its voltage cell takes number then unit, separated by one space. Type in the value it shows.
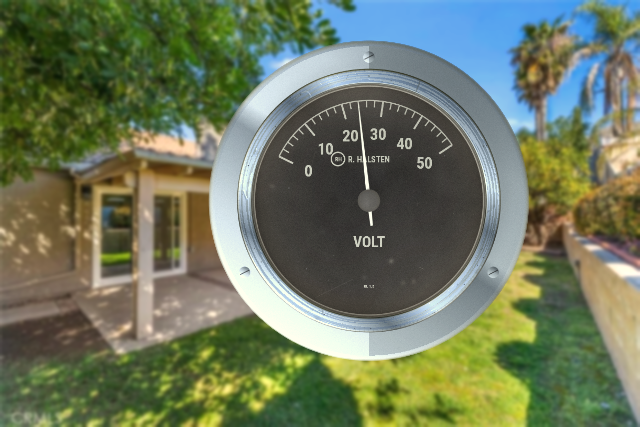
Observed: 24 V
